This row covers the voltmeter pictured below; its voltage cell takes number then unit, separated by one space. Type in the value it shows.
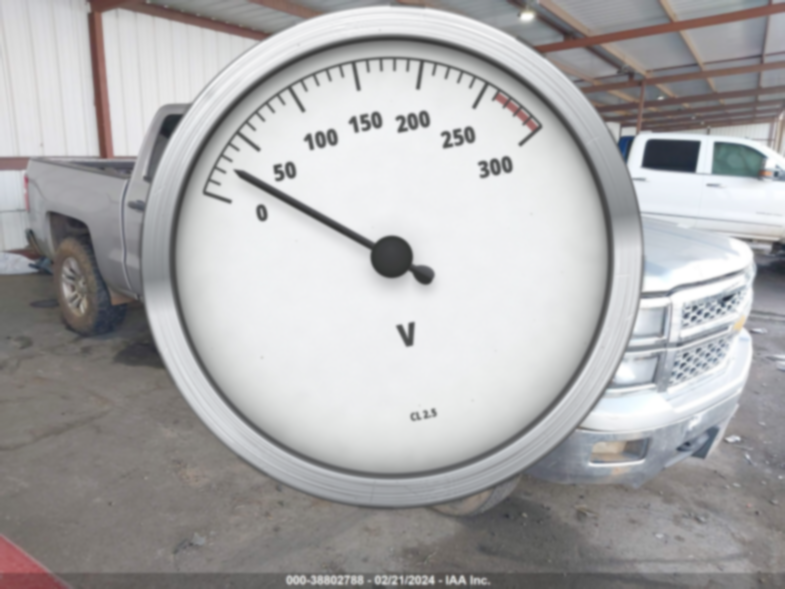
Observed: 25 V
